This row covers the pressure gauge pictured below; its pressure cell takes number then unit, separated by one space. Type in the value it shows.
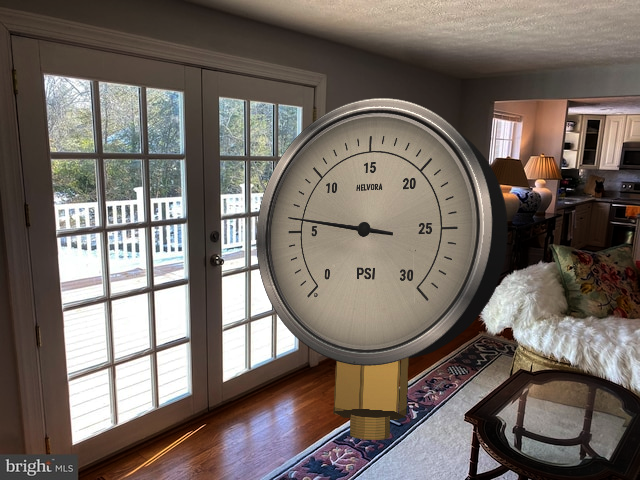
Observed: 6 psi
